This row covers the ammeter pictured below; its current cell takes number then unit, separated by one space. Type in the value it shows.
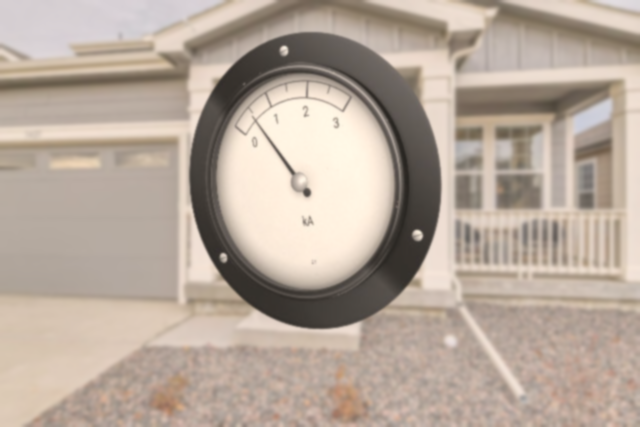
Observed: 0.5 kA
